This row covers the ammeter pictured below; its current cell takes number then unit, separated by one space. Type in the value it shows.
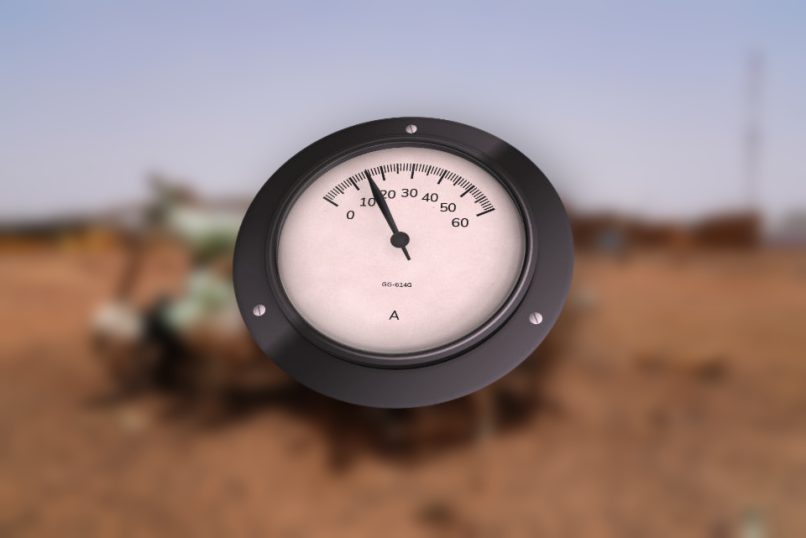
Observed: 15 A
